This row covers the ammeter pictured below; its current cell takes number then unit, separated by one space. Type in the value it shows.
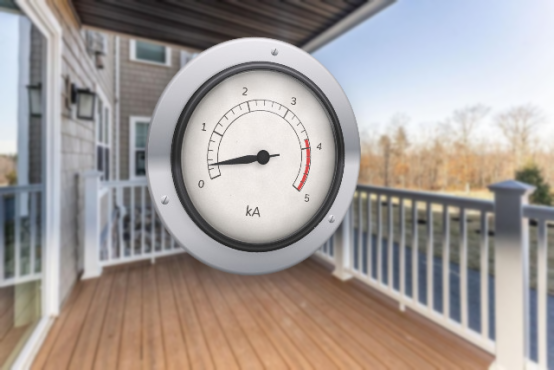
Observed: 0.3 kA
